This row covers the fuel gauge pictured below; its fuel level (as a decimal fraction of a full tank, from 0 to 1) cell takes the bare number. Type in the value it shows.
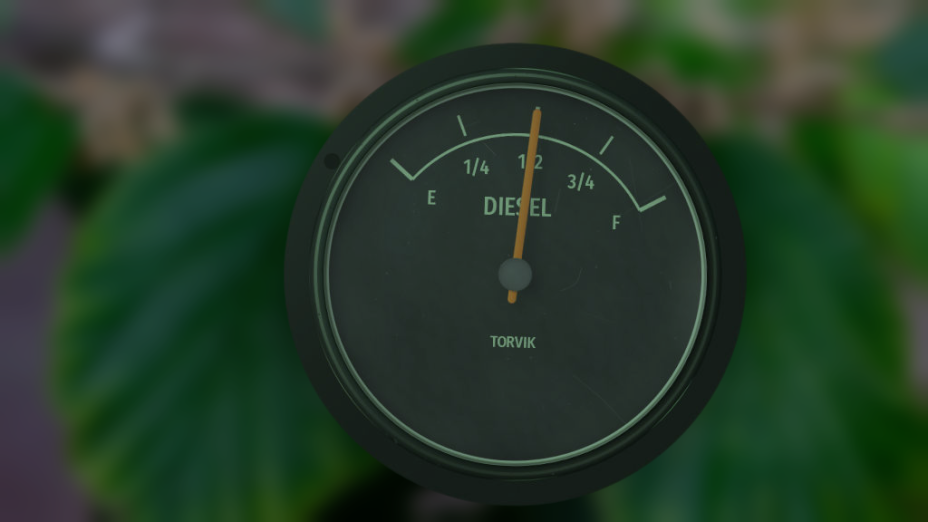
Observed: 0.5
